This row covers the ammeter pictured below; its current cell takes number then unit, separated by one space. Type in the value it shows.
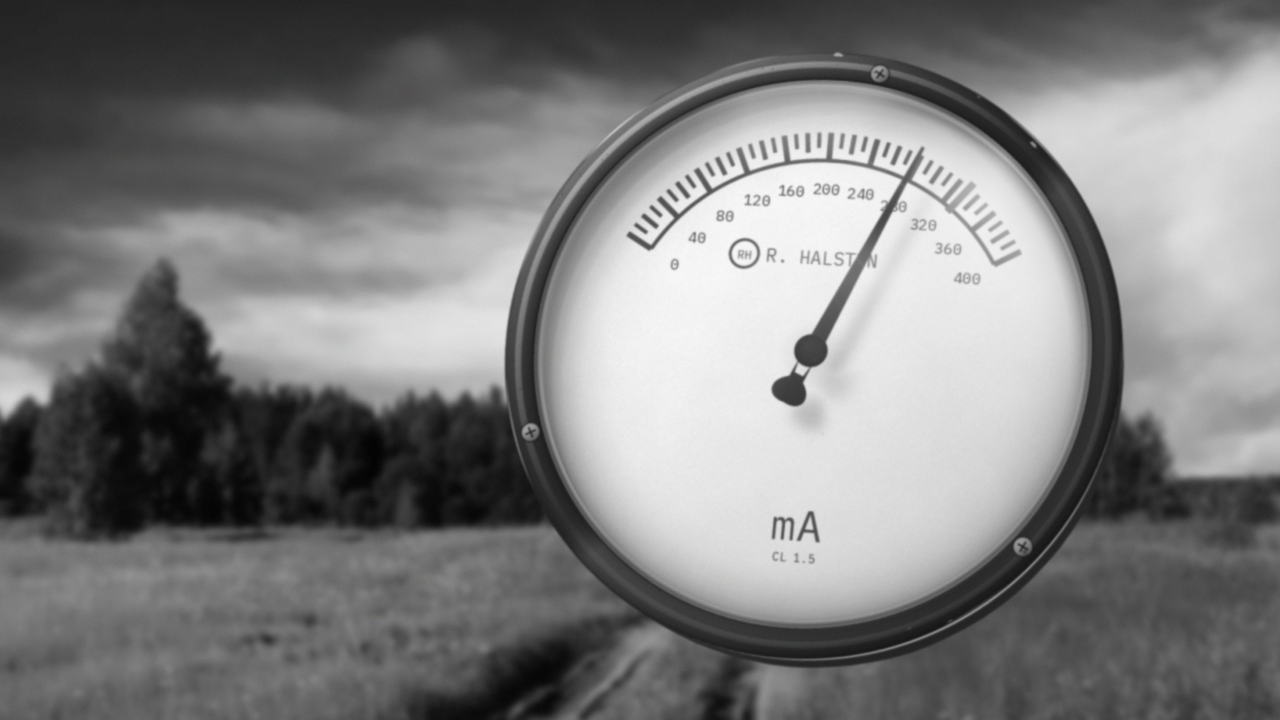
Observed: 280 mA
